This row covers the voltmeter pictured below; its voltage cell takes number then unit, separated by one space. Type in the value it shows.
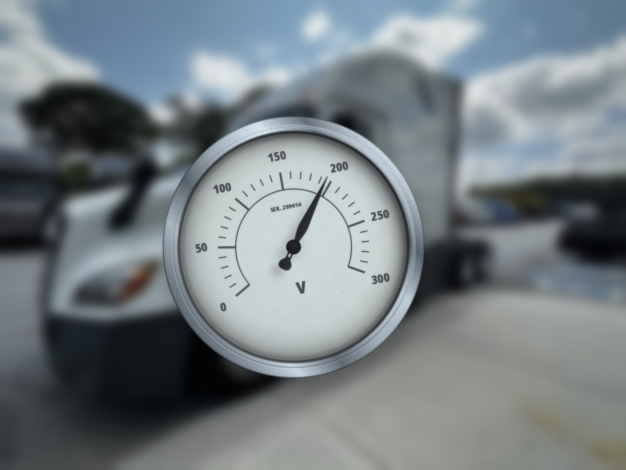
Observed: 195 V
